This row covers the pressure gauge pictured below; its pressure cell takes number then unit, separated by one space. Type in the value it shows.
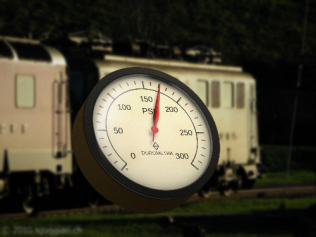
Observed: 170 psi
